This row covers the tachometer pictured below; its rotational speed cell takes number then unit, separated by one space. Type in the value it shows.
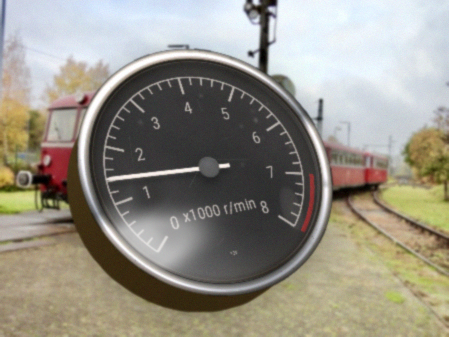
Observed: 1400 rpm
